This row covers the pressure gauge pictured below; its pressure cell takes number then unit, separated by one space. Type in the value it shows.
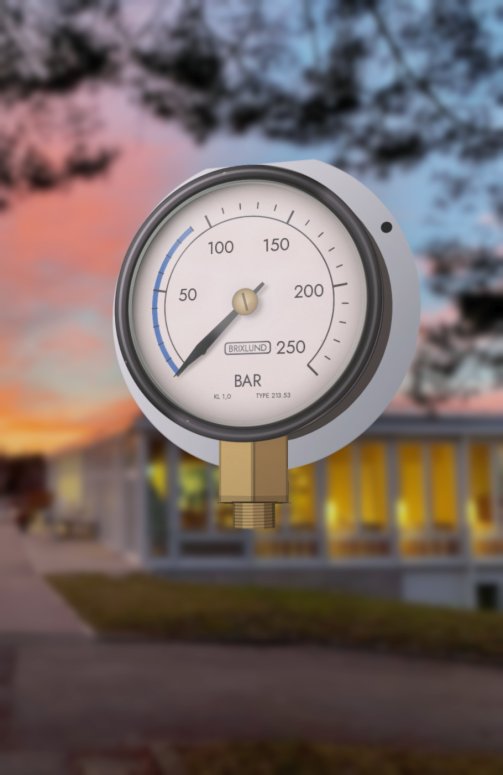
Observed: 0 bar
